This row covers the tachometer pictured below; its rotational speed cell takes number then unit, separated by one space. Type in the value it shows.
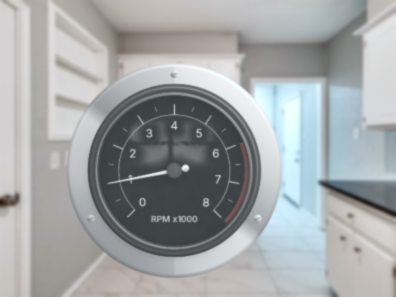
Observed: 1000 rpm
